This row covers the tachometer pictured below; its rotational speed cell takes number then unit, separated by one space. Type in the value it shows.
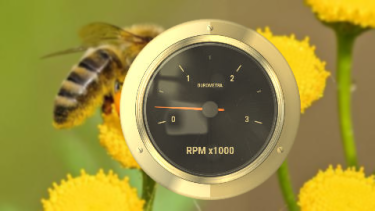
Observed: 250 rpm
